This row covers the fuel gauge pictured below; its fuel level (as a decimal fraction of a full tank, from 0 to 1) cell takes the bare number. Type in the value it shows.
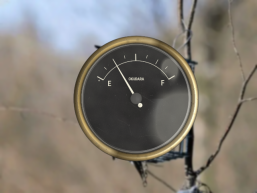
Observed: 0.25
